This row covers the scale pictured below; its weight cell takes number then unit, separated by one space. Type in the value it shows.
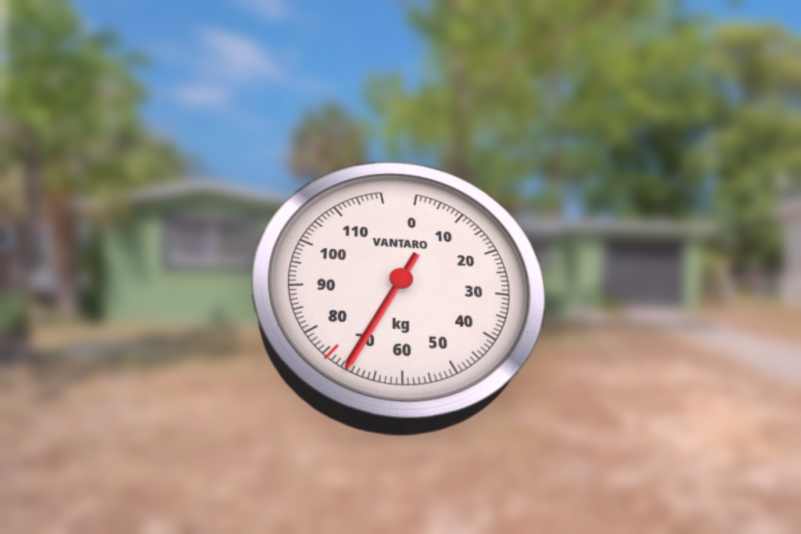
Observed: 70 kg
